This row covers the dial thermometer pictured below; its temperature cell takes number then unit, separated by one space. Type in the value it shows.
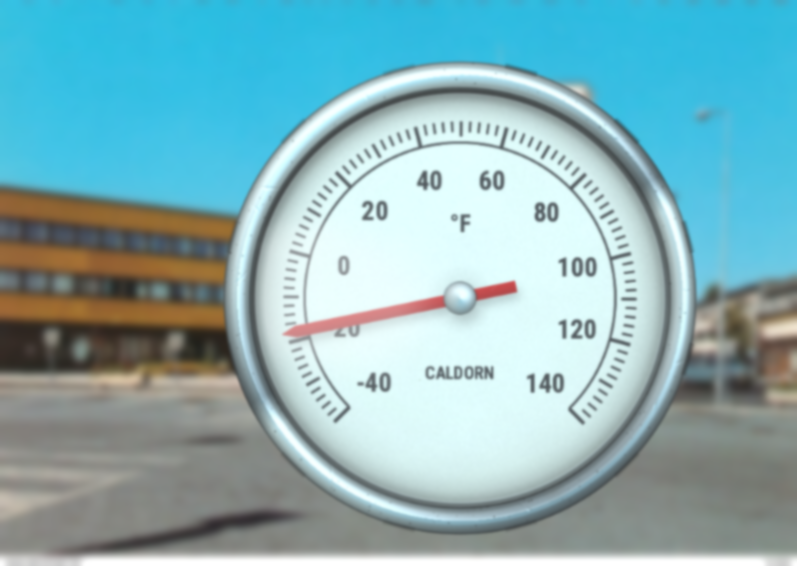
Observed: -18 °F
